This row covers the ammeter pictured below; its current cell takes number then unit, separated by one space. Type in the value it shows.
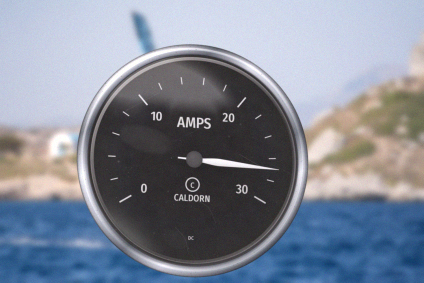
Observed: 27 A
